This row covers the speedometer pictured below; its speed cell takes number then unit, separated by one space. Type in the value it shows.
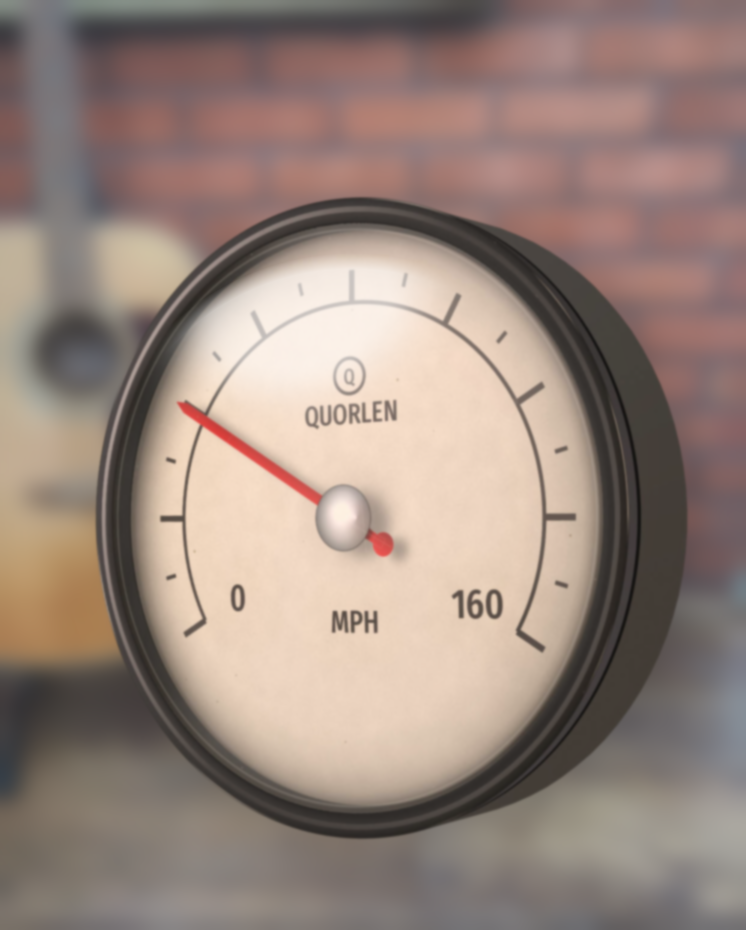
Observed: 40 mph
